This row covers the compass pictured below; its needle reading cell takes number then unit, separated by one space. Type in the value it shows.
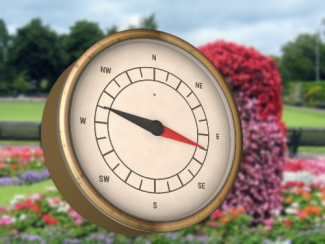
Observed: 105 °
